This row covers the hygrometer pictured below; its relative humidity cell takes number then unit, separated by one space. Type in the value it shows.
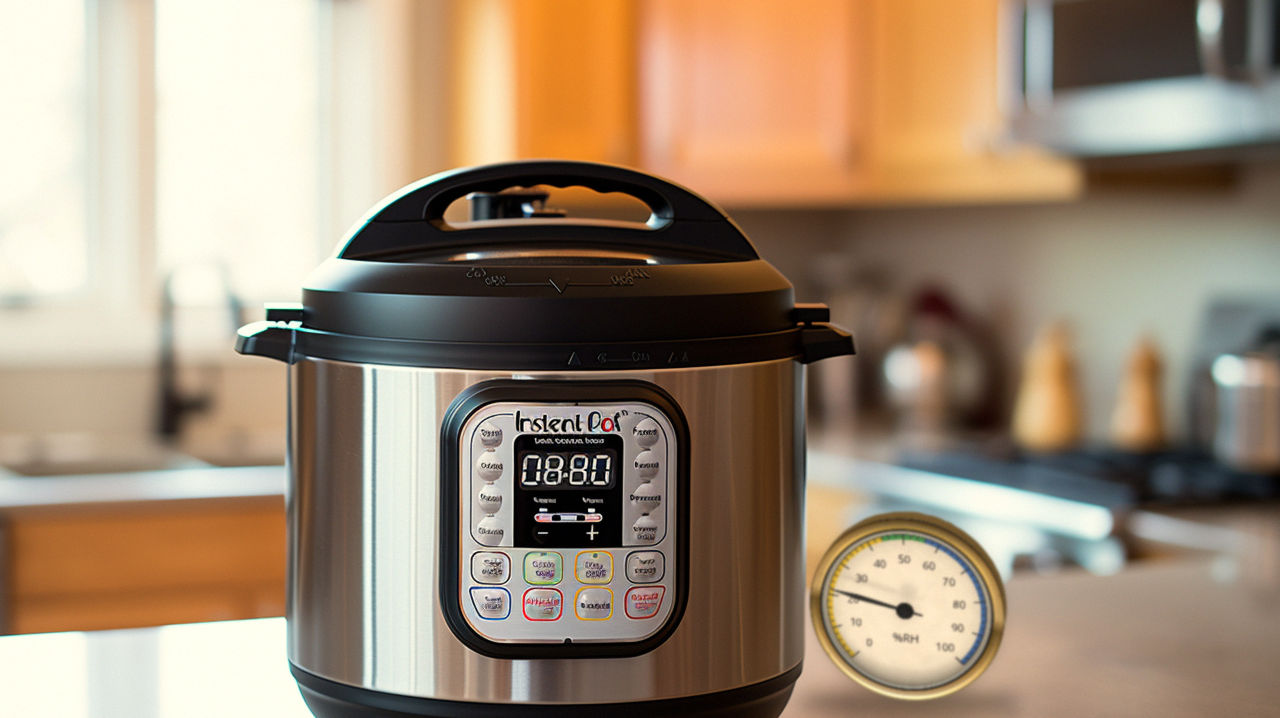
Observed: 22 %
